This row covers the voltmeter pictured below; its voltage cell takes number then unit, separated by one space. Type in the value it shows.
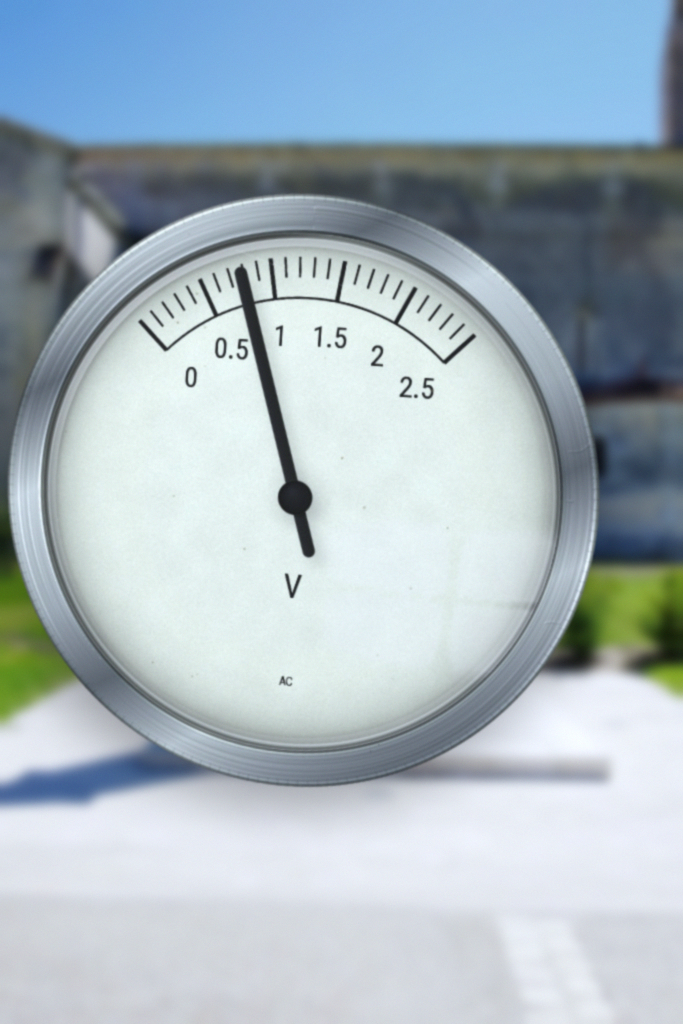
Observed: 0.8 V
